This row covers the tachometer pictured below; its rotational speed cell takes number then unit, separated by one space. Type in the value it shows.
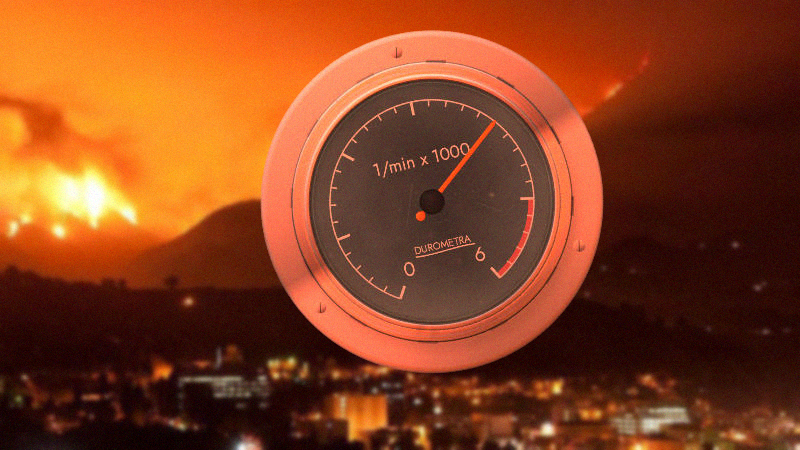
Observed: 4000 rpm
